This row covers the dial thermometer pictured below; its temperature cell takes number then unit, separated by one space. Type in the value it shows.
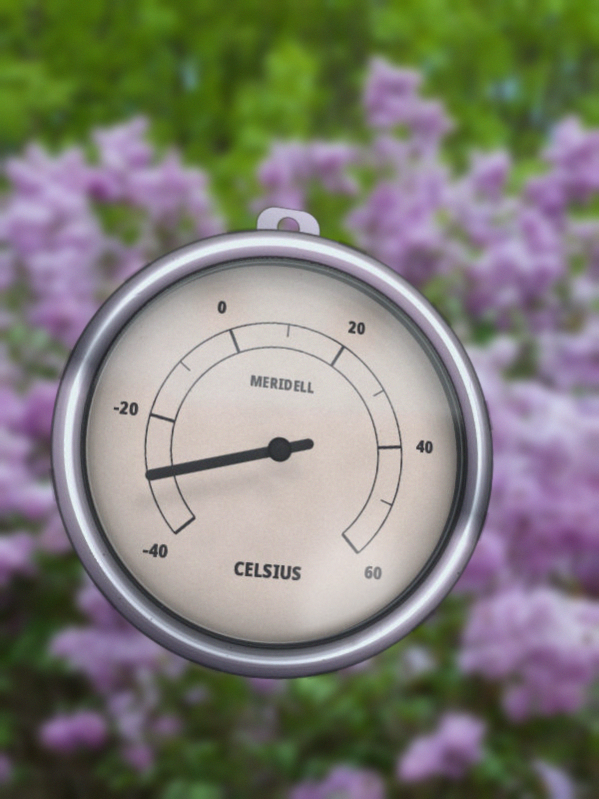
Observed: -30 °C
